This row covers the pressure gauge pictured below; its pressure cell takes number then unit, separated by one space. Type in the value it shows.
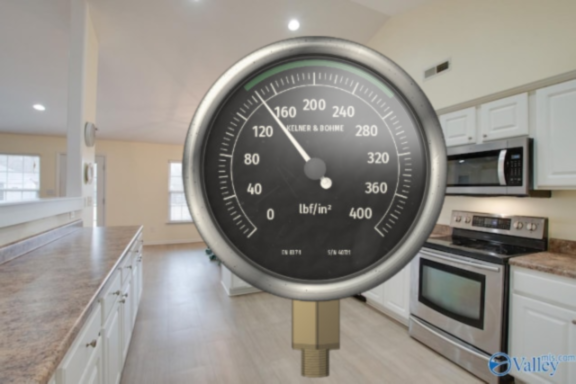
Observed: 145 psi
